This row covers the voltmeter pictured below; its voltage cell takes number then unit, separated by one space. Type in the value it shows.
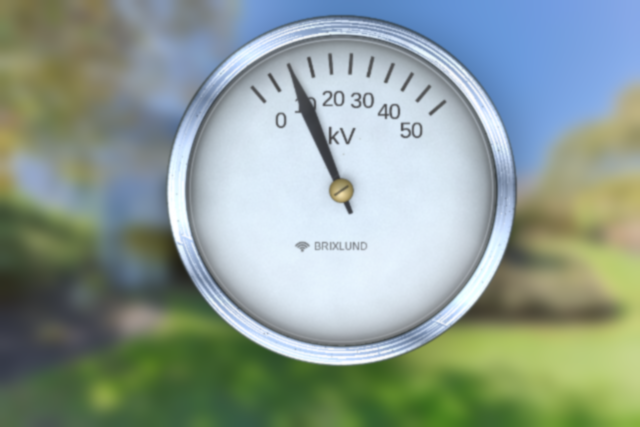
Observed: 10 kV
